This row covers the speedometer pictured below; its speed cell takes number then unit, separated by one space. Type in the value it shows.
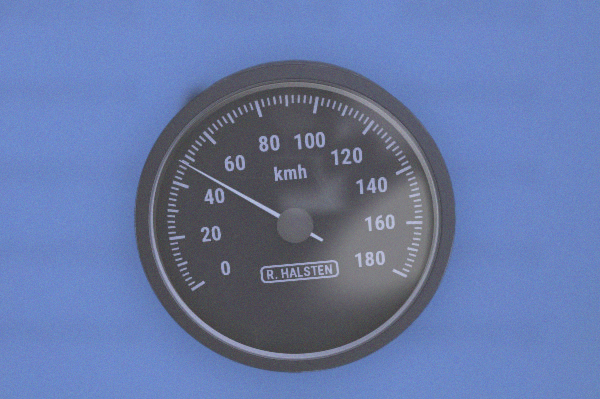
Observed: 48 km/h
